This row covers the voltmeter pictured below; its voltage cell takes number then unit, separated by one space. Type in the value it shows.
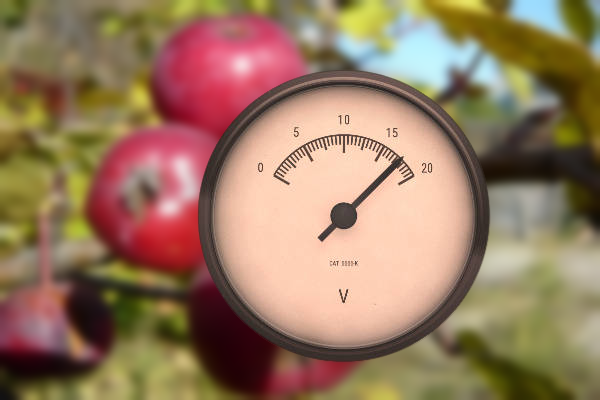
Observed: 17.5 V
